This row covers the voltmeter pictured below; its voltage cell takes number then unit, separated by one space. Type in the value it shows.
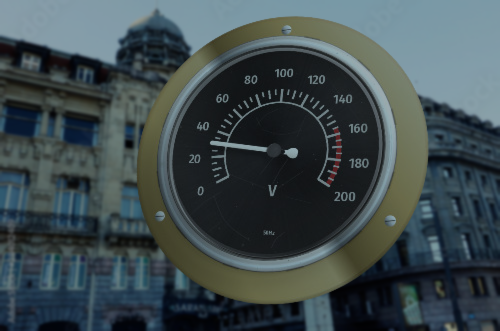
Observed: 30 V
